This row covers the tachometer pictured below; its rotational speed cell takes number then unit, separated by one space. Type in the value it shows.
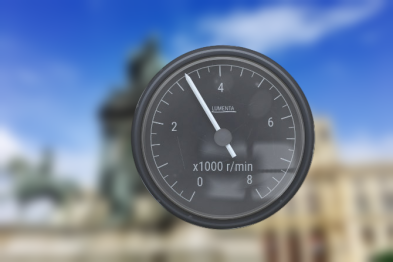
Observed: 3250 rpm
